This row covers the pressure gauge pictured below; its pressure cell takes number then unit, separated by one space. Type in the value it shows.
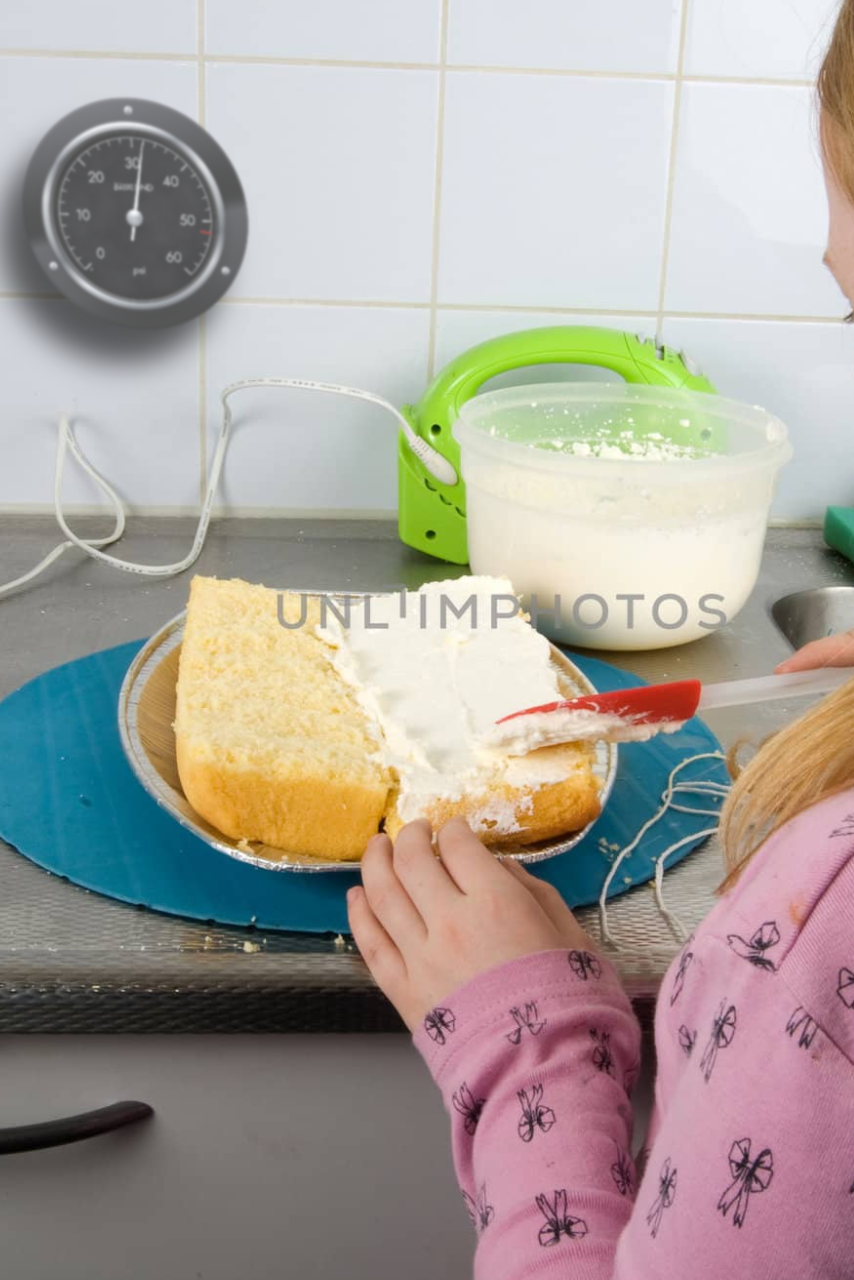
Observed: 32 psi
